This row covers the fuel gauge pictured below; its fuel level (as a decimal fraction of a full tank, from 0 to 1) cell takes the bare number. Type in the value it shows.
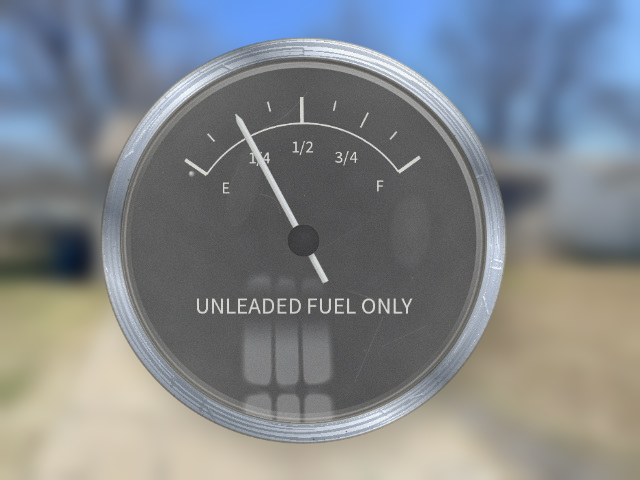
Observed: 0.25
